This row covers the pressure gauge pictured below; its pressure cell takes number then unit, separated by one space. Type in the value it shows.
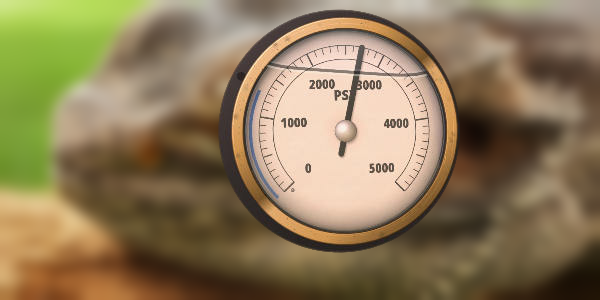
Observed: 2700 psi
